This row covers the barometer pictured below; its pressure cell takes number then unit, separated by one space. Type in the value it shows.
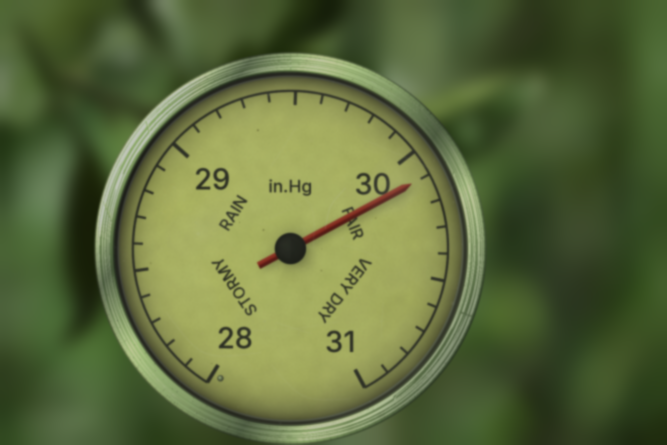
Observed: 30.1 inHg
